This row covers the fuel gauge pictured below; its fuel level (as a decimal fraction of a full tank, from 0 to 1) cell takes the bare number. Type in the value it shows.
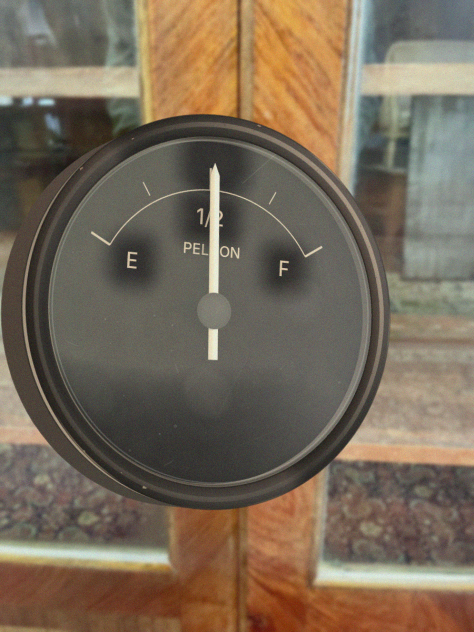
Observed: 0.5
